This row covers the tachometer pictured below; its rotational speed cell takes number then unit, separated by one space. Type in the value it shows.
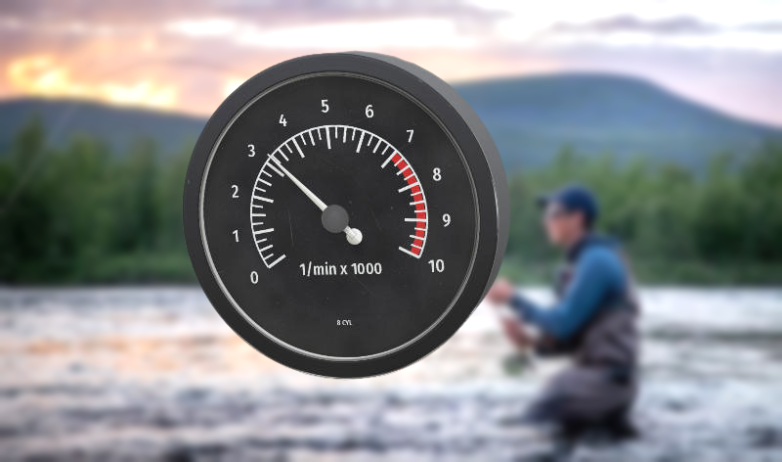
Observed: 3250 rpm
